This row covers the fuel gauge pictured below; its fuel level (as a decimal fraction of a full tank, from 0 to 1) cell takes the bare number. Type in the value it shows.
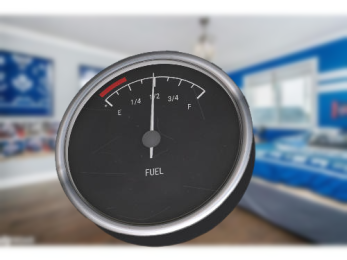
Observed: 0.5
